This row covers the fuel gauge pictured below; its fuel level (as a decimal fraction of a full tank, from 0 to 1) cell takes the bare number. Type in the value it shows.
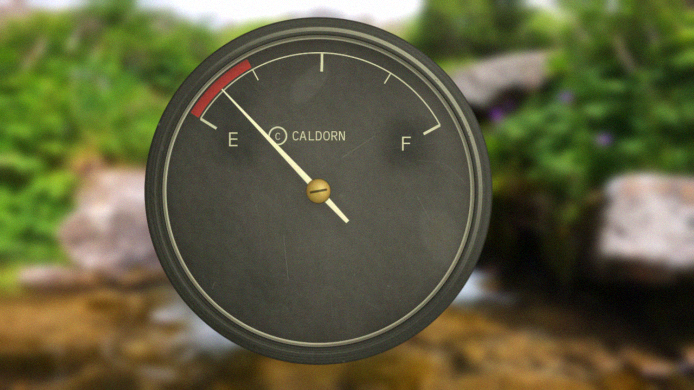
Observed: 0.125
